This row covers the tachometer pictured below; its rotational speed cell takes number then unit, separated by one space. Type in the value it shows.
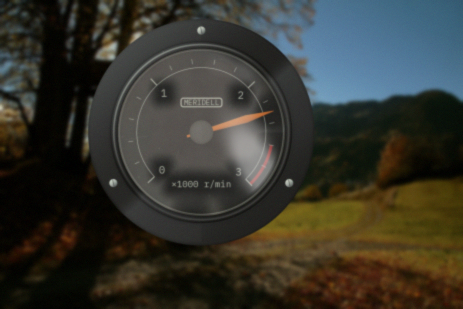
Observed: 2300 rpm
